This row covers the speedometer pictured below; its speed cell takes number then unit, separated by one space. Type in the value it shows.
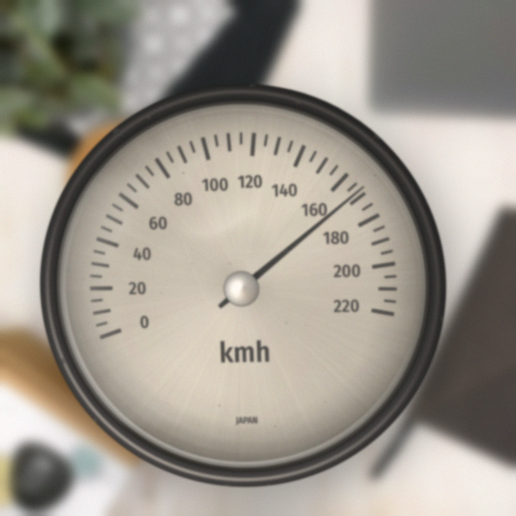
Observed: 167.5 km/h
